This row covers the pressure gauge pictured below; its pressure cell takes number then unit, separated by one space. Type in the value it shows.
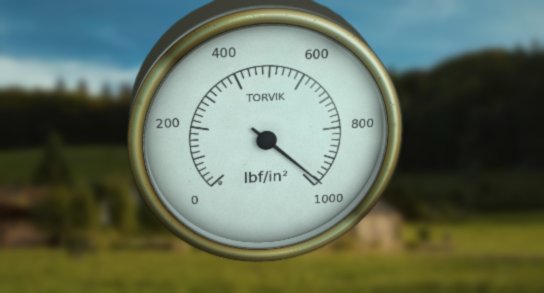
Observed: 980 psi
